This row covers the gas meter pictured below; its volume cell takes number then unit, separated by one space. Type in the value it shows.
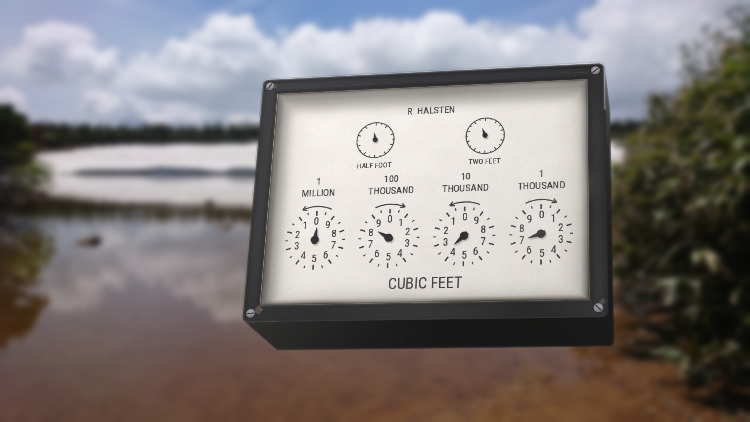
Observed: 983700 ft³
